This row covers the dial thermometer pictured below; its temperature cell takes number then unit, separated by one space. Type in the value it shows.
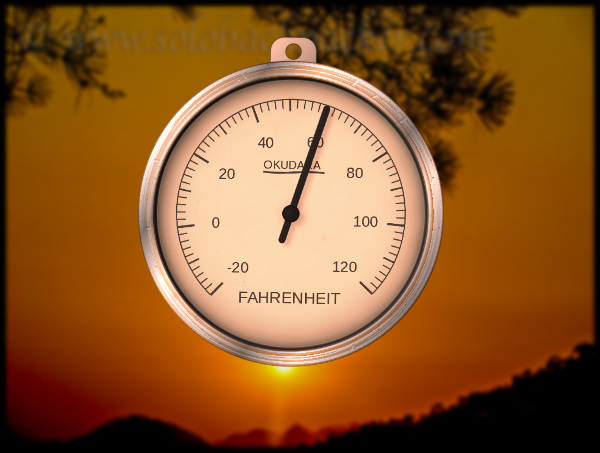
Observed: 60 °F
